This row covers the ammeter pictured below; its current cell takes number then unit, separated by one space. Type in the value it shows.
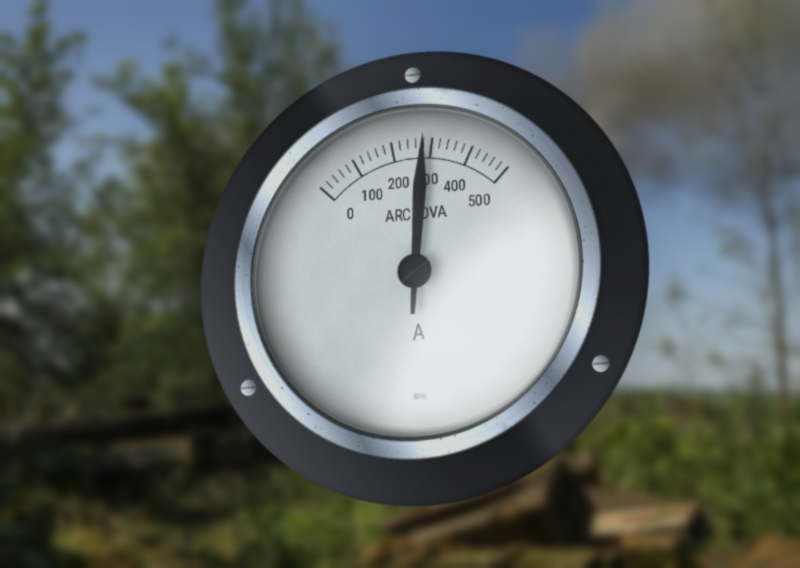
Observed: 280 A
